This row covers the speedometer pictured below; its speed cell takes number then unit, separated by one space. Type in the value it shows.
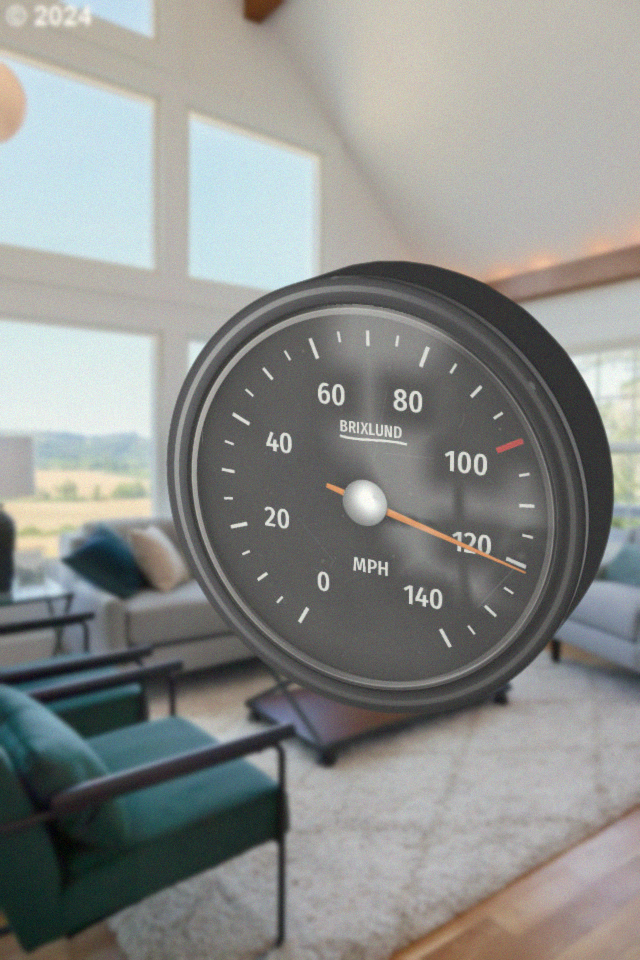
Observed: 120 mph
